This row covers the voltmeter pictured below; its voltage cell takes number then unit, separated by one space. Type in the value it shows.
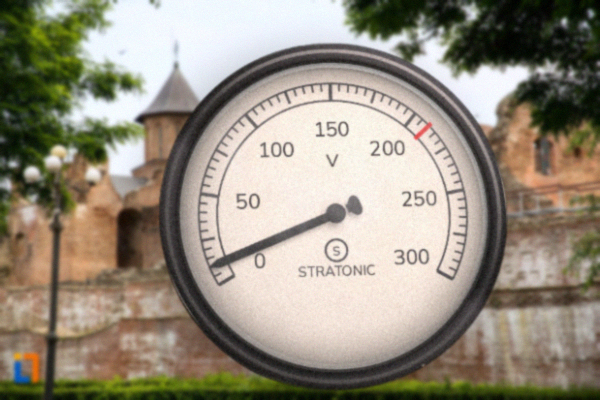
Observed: 10 V
